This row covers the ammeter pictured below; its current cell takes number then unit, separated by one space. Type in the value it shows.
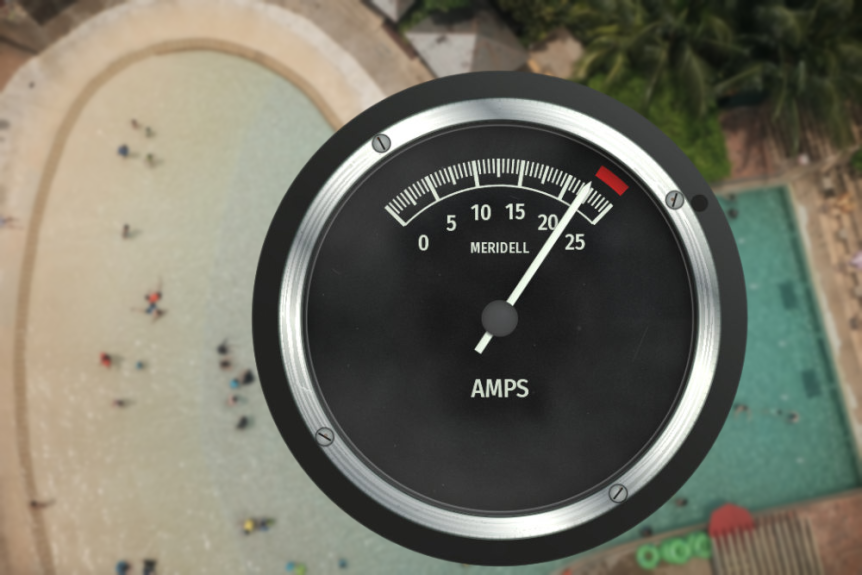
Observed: 22 A
